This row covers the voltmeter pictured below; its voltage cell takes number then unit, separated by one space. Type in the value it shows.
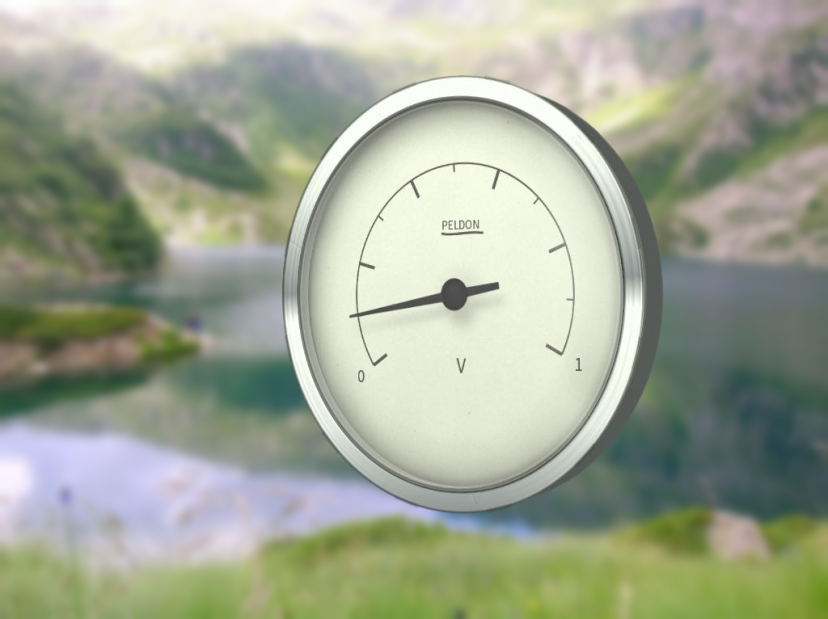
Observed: 0.1 V
